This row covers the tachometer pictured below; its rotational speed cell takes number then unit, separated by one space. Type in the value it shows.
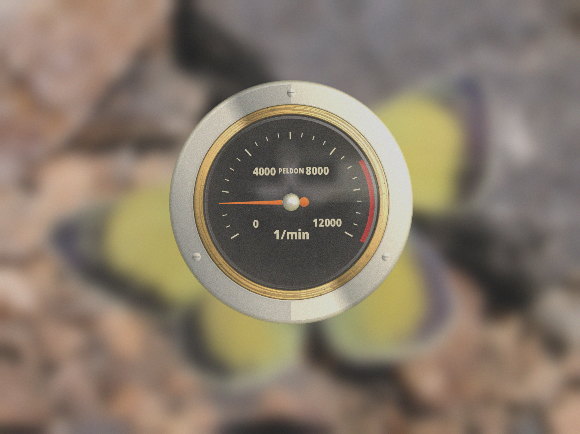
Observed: 1500 rpm
